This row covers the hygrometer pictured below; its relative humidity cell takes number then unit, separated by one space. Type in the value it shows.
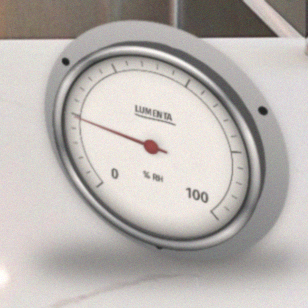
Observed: 20 %
